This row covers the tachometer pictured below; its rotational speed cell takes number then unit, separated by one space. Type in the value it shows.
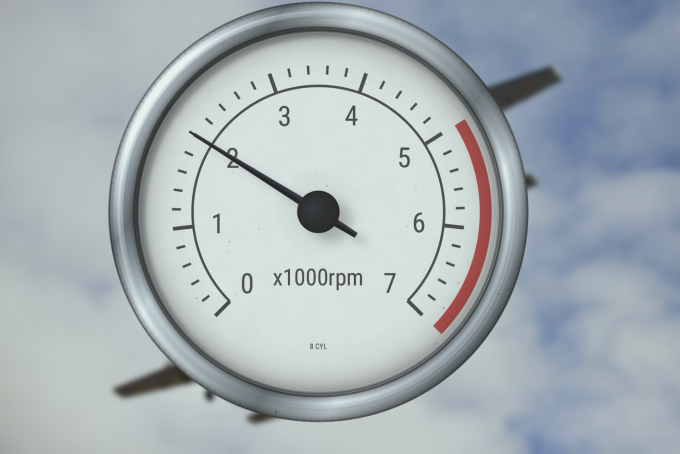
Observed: 2000 rpm
